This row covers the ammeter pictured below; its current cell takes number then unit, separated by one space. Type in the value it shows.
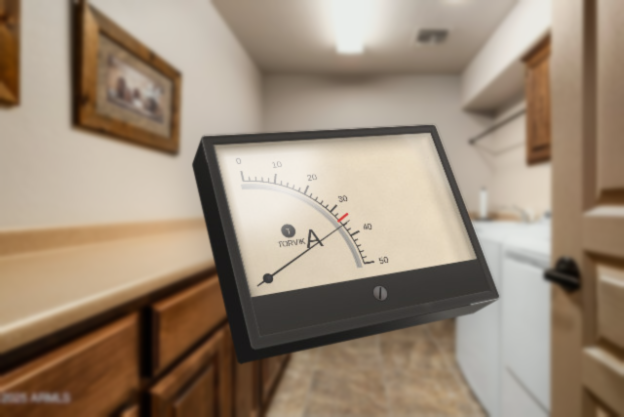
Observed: 36 A
